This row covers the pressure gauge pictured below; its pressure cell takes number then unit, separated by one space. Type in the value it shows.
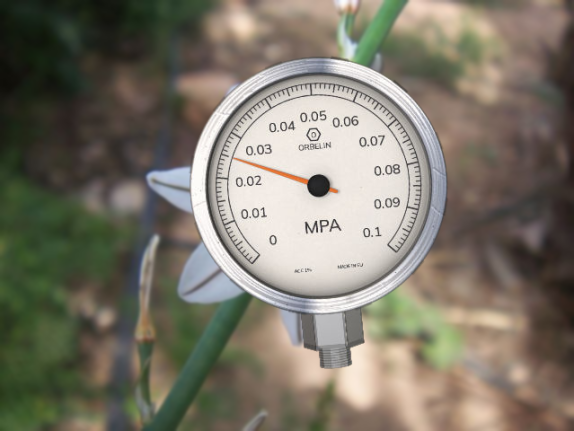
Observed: 0.025 MPa
